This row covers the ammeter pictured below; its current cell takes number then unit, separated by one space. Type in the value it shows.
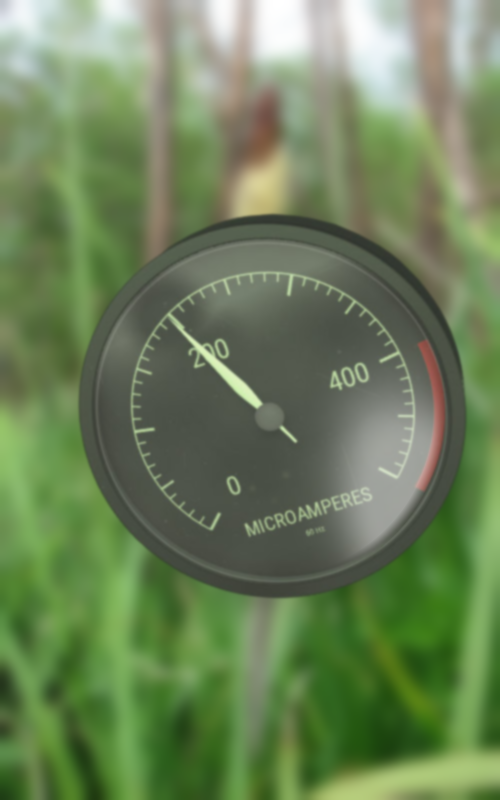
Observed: 200 µA
